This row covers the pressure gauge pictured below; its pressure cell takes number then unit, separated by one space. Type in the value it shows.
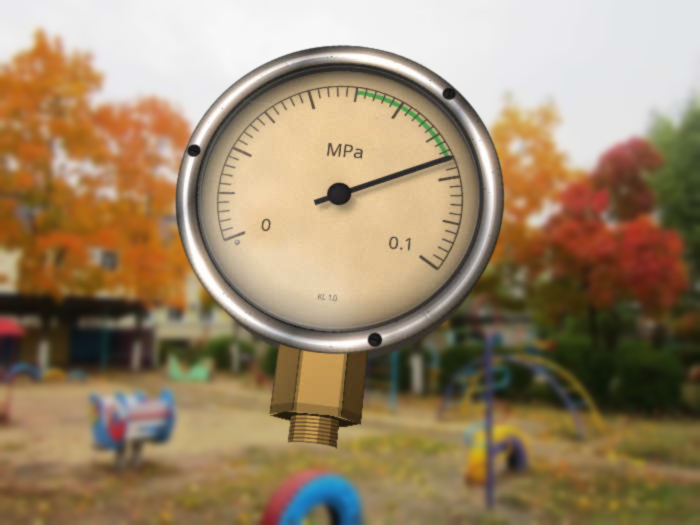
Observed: 0.076 MPa
